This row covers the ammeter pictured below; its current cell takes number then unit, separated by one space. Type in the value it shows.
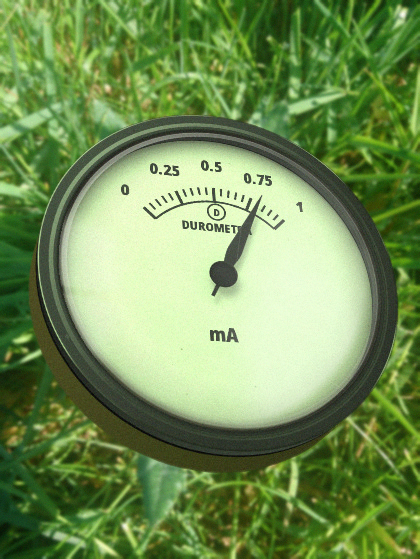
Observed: 0.8 mA
